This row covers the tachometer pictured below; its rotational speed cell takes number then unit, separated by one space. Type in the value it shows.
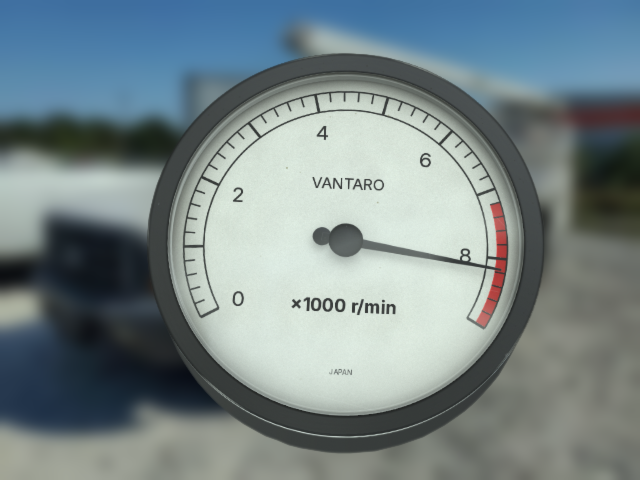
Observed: 8200 rpm
